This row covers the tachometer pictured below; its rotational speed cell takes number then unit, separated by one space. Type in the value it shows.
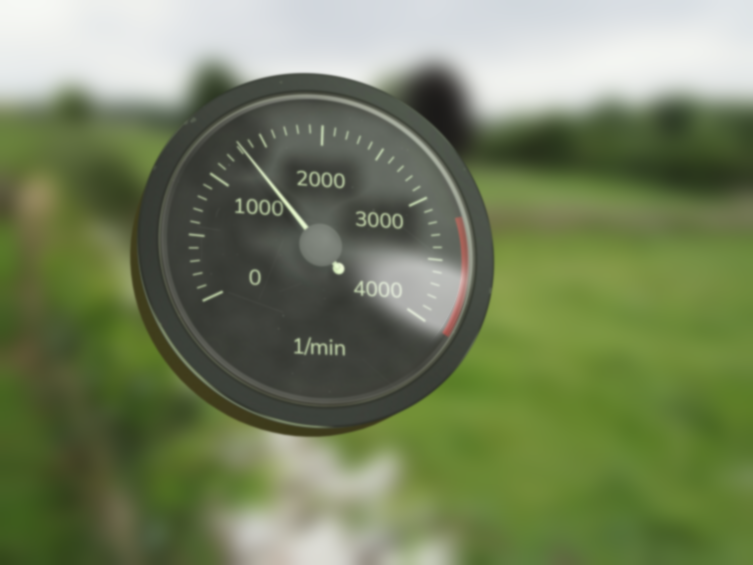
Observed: 1300 rpm
